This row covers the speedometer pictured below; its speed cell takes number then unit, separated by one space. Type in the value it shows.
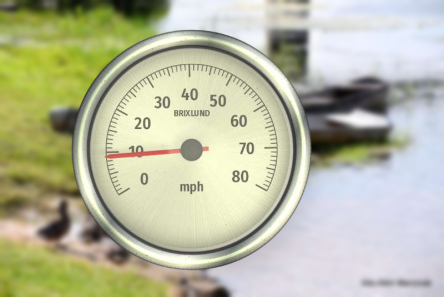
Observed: 9 mph
